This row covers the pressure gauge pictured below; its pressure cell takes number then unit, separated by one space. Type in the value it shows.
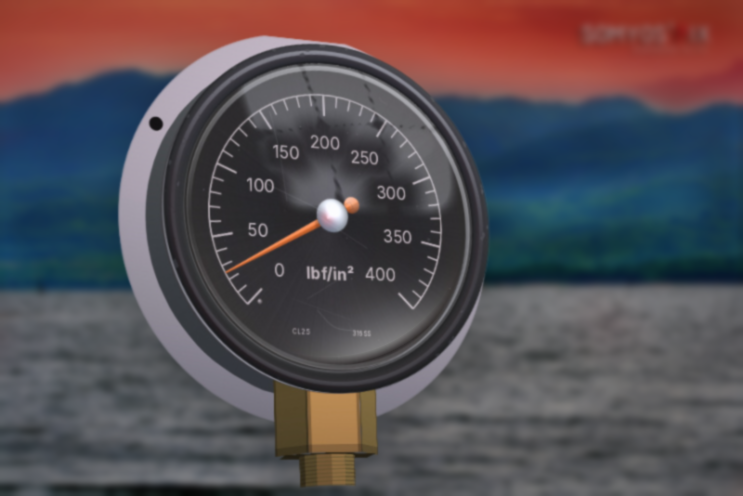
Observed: 25 psi
